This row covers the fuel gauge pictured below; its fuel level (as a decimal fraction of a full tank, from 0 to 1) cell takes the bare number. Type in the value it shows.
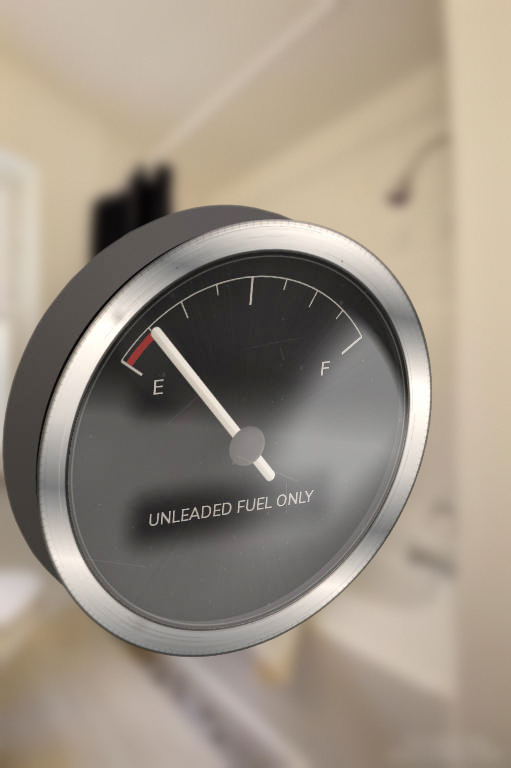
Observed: 0.125
